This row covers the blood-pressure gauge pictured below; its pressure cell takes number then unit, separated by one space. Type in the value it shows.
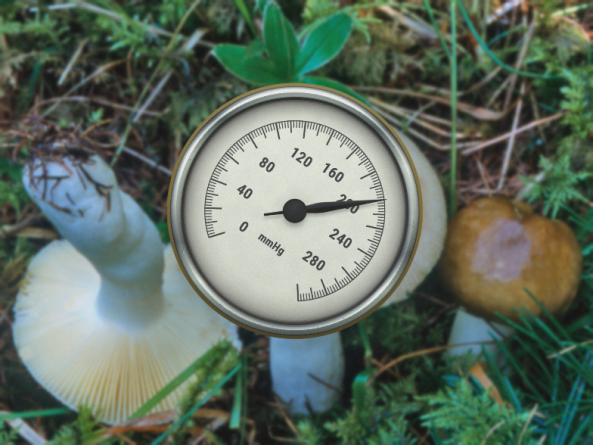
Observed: 200 mmHg
